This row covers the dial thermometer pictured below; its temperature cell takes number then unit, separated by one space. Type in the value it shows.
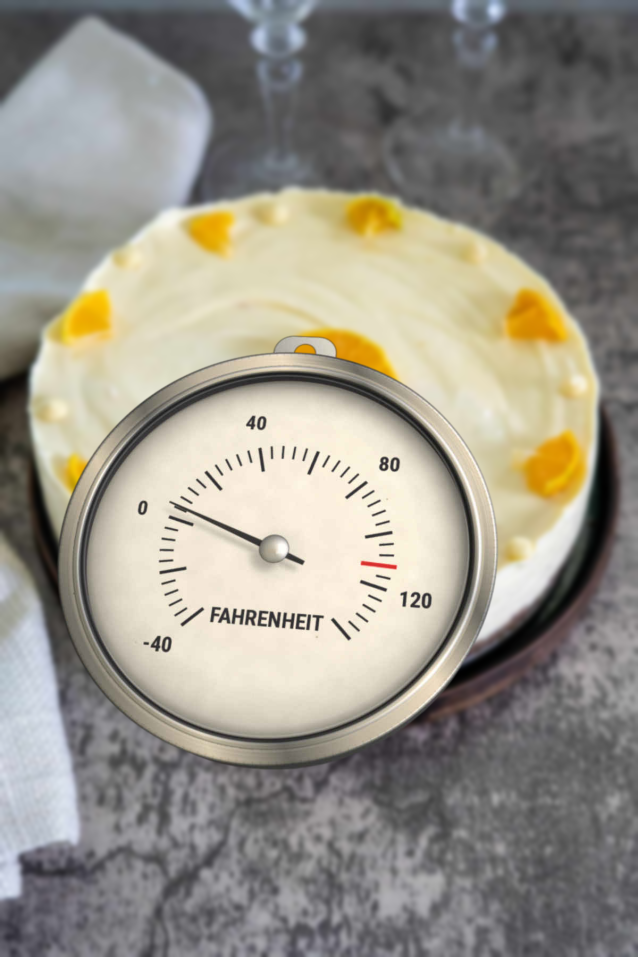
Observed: 4 °F
